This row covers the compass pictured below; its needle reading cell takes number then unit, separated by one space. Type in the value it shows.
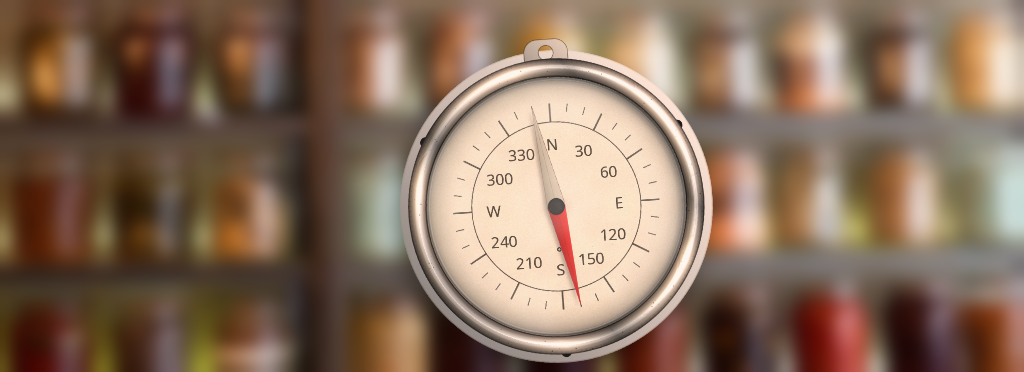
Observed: 170 °
